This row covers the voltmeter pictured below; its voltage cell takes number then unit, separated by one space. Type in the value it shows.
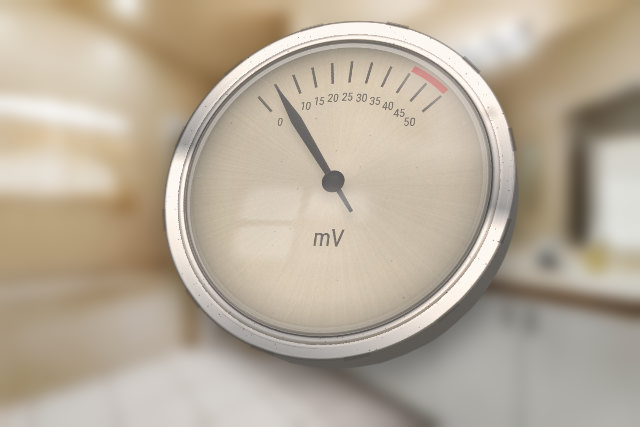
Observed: 5 mV
